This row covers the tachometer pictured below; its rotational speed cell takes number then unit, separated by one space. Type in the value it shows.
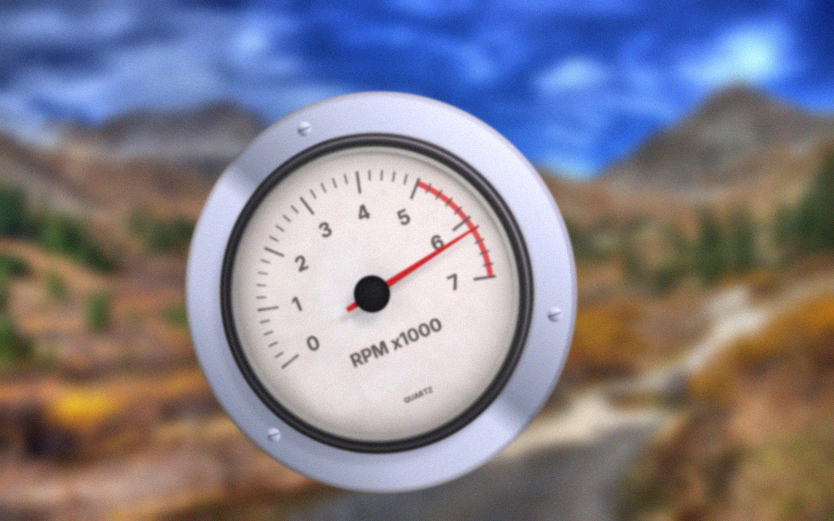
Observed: 6200 rpm
